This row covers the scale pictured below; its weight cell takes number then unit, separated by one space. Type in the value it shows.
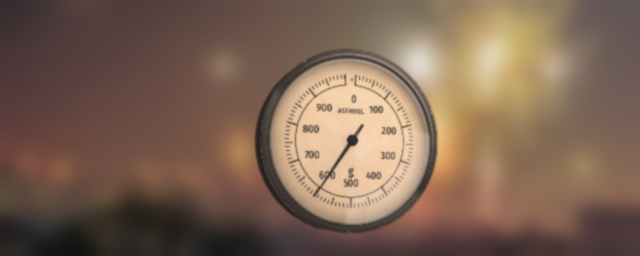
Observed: 600 g
